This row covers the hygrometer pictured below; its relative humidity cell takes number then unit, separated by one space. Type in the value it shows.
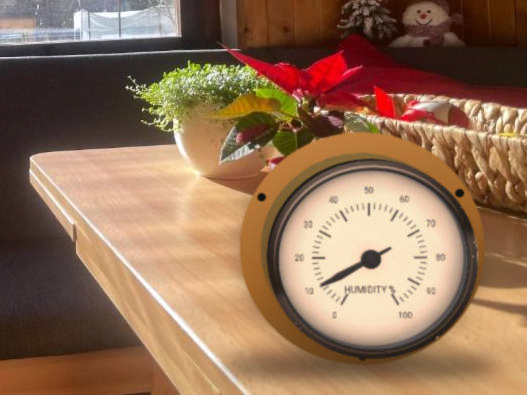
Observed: 10 %
